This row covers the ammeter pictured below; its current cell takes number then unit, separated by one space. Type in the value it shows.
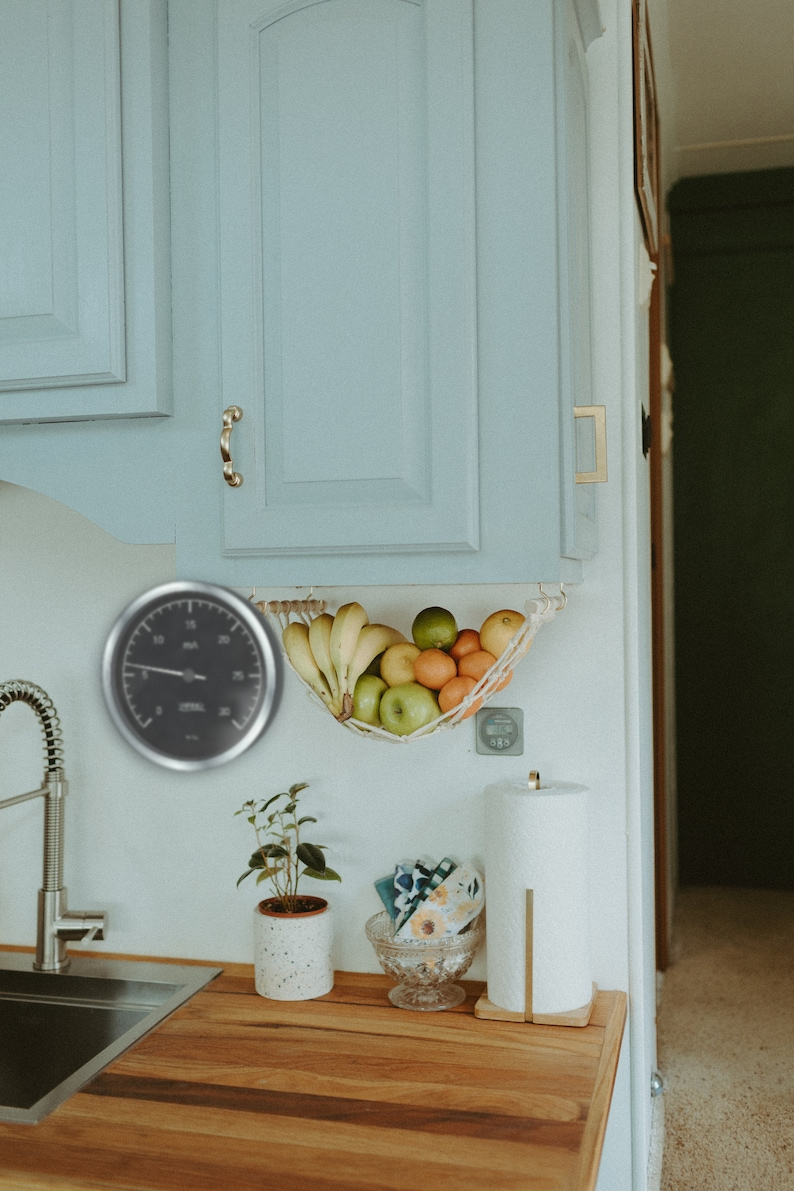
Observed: 6 mA
